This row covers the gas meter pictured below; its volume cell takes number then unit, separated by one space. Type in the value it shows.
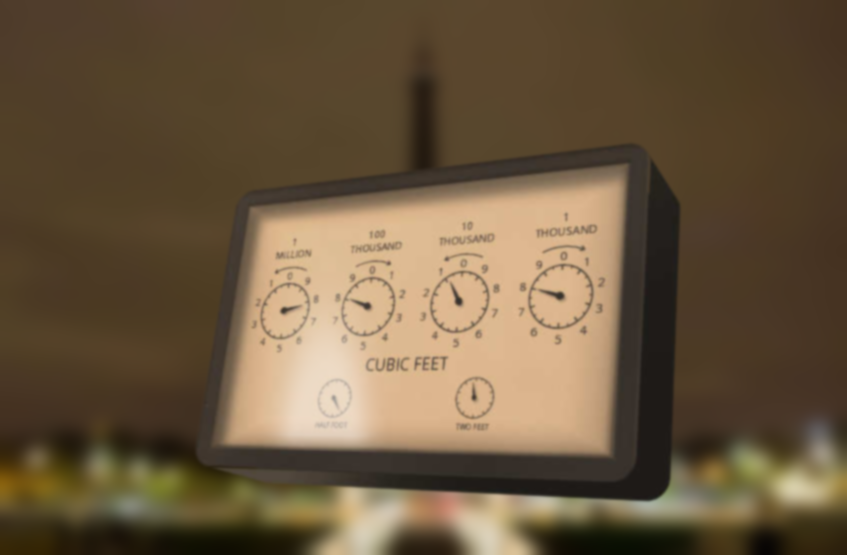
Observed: 780800 ft³
